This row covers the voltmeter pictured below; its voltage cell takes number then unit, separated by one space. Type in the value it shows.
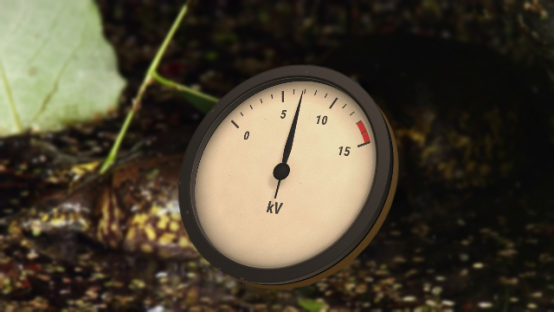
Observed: 7 kV
